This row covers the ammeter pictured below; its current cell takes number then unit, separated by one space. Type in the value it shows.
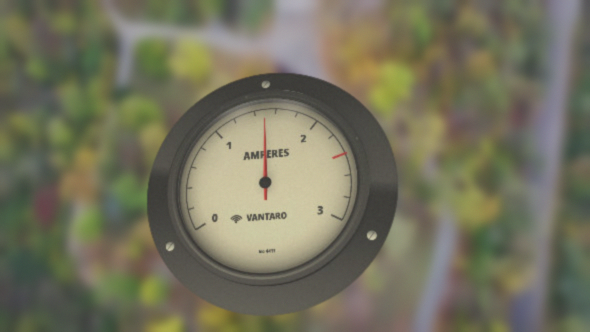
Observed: 1.5 A
